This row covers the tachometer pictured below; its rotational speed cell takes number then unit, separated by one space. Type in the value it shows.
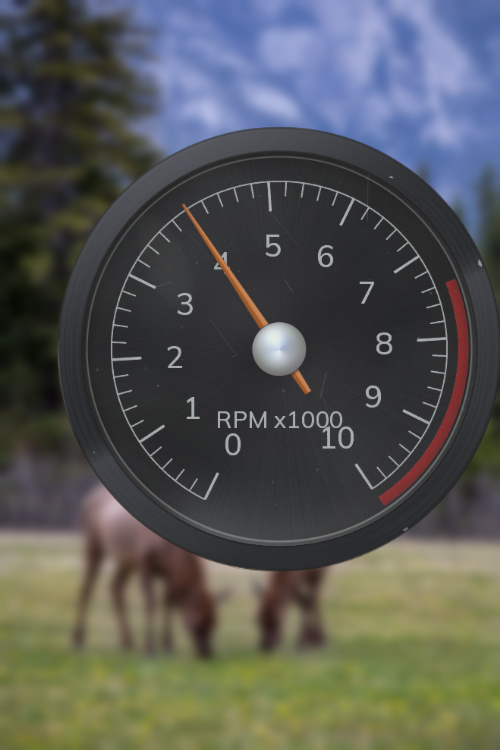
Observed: 4000 rpm
